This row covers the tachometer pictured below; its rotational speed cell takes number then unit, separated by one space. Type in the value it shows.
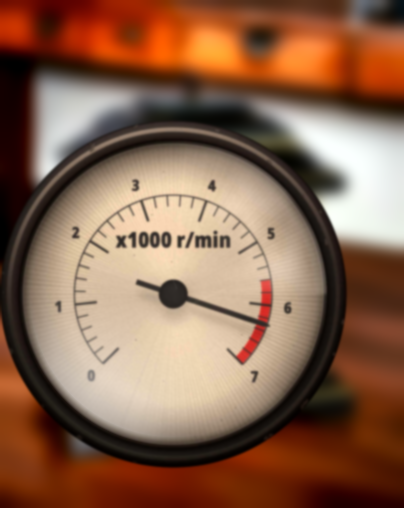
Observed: 6300 rpm
